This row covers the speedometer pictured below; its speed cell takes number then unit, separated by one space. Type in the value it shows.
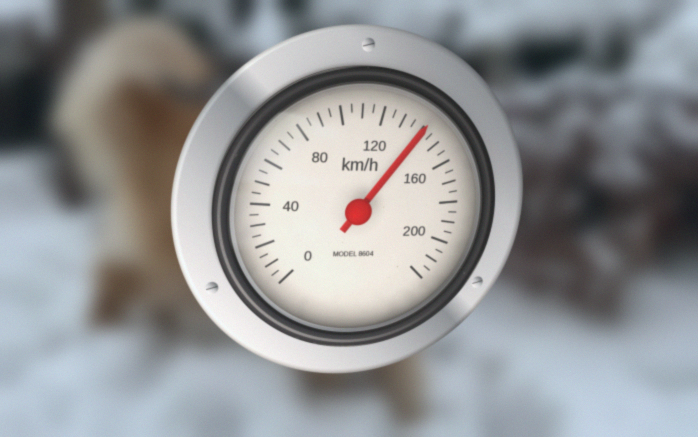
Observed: 140 km/h
